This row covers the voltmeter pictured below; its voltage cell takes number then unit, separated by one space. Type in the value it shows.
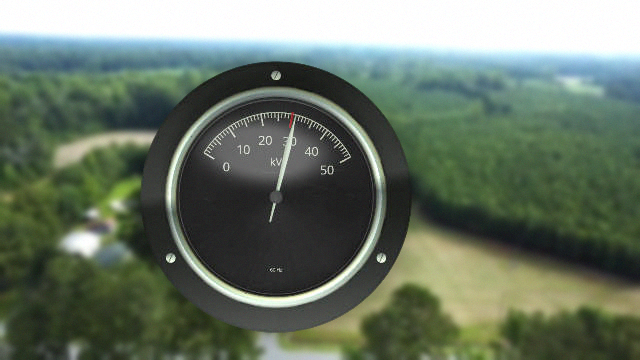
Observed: 30 kV
